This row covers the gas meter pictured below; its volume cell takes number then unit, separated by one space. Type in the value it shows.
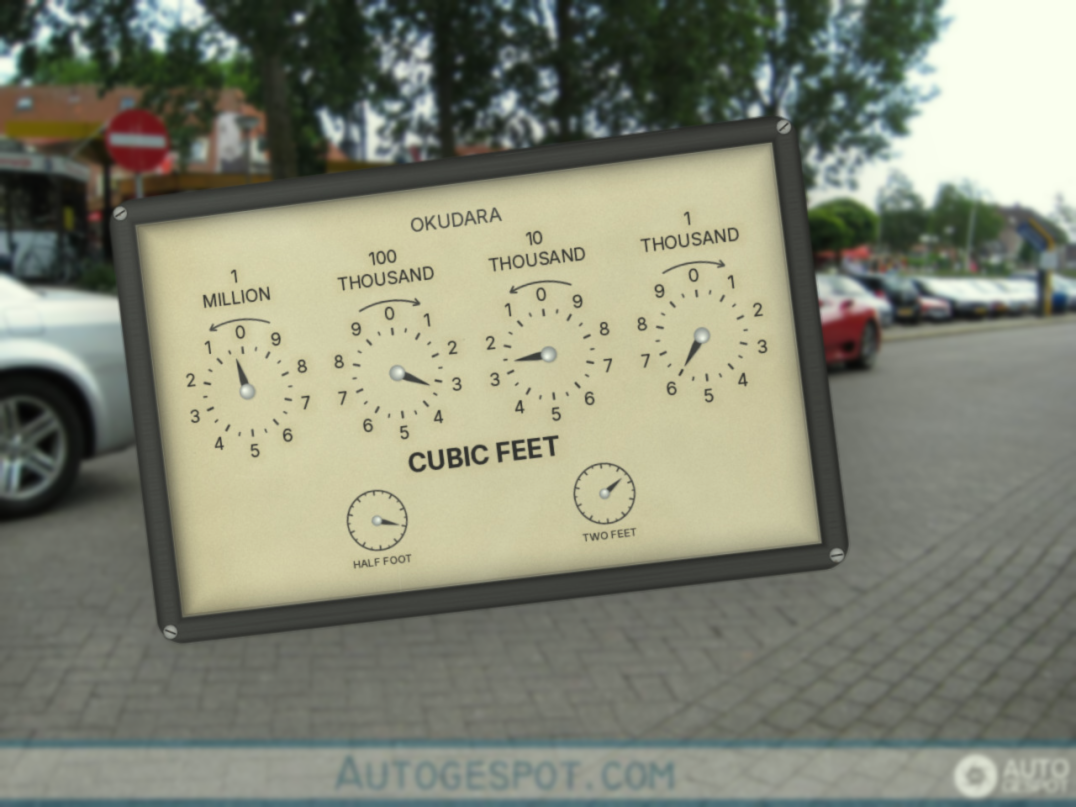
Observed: 32600 ft³
